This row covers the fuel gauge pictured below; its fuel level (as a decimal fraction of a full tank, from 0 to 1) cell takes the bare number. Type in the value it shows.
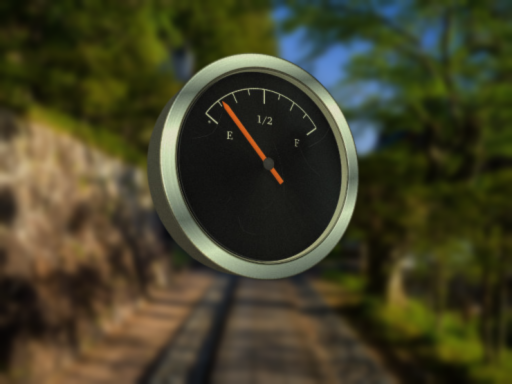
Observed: 0.125
